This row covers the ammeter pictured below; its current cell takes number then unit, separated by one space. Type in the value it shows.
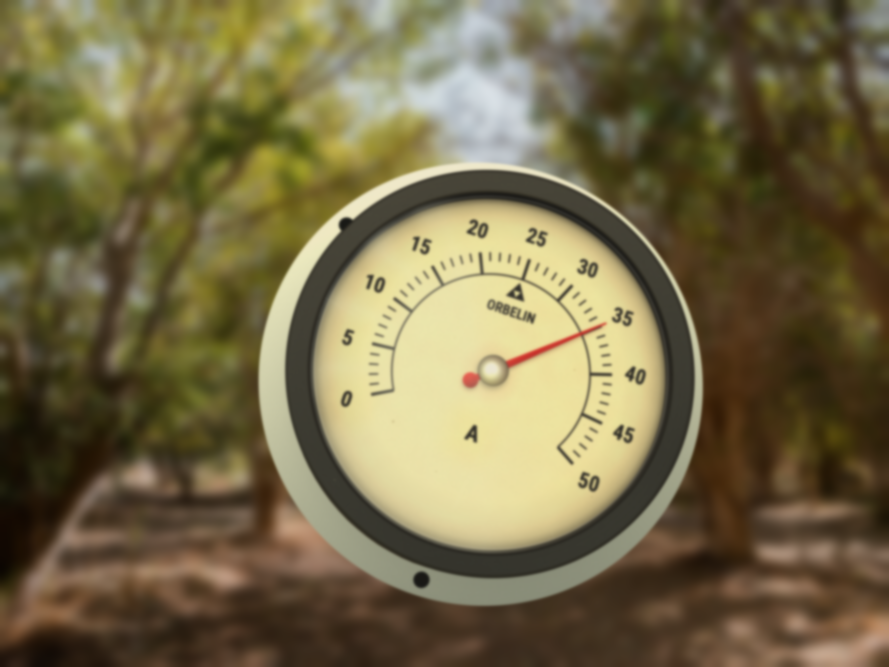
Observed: 35 A
